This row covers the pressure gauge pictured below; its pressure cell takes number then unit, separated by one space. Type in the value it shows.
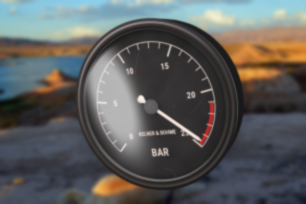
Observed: 24.5 bar
